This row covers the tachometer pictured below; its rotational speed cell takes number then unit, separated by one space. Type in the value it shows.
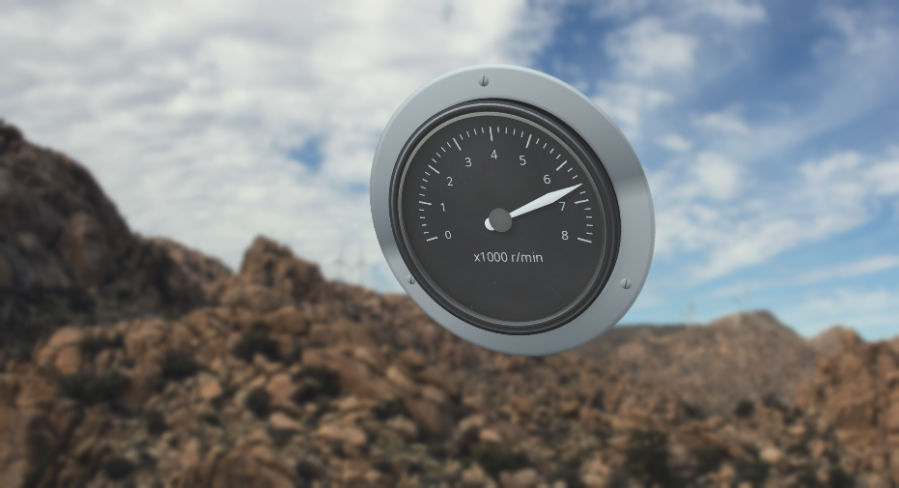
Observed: 6600 rpm
